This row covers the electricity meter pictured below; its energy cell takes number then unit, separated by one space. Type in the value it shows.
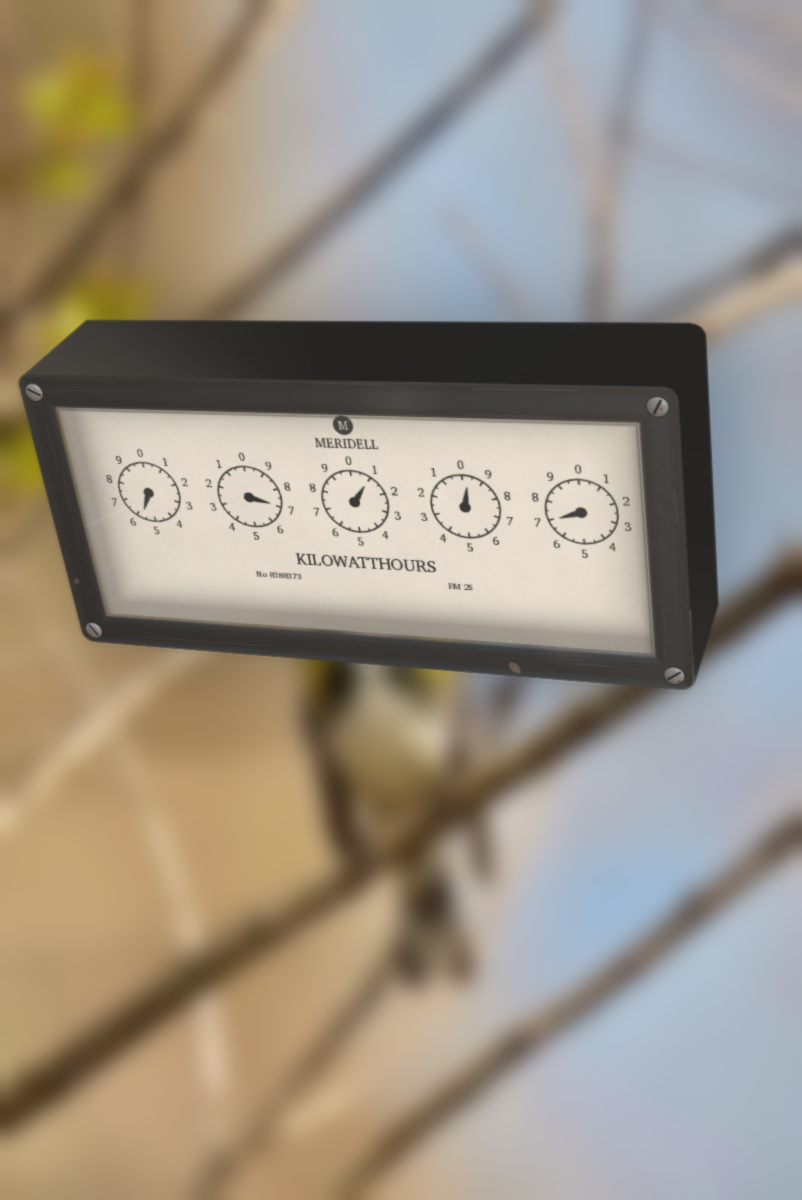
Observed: 57097 kWh
